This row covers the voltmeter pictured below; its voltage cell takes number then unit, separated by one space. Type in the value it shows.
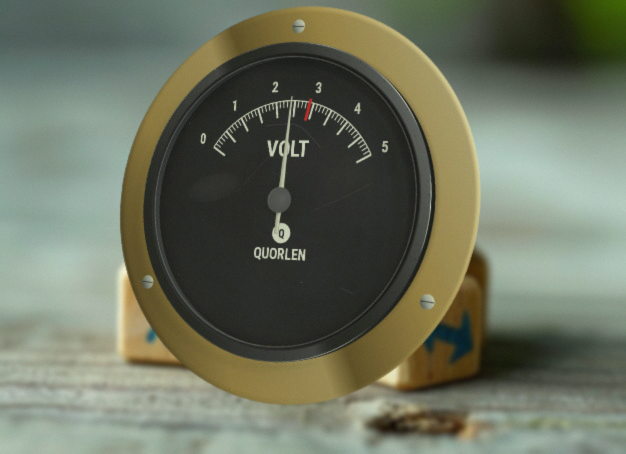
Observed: 2.5 V
